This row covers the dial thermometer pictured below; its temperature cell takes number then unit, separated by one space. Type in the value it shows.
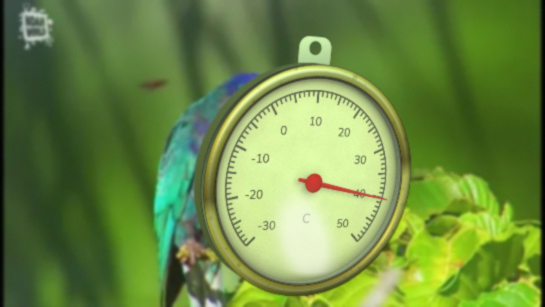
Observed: 40 °C
